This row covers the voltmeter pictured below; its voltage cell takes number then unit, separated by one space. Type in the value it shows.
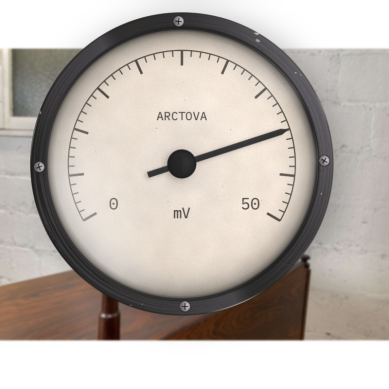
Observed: 40 mV
